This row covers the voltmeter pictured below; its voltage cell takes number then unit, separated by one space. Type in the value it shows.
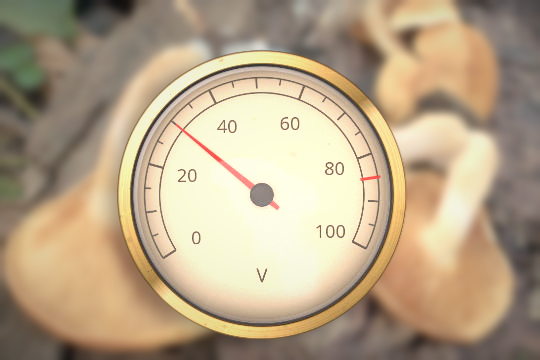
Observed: 30 V
